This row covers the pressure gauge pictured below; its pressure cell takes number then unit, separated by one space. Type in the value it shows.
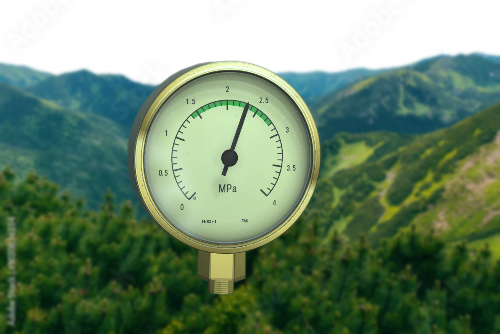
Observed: 2.3 MPa
